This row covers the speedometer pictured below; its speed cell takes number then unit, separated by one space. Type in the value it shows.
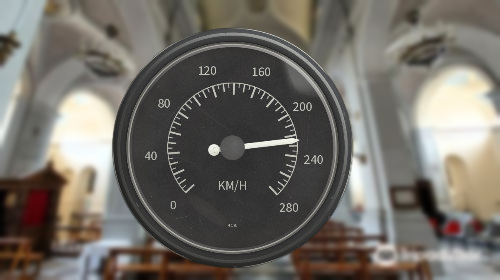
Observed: 225 km/h
